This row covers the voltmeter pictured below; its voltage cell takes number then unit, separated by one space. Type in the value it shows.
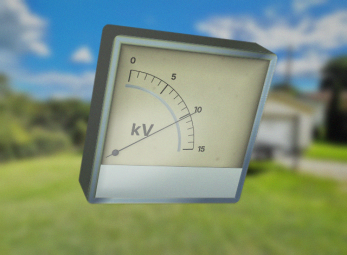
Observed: 10 kV
